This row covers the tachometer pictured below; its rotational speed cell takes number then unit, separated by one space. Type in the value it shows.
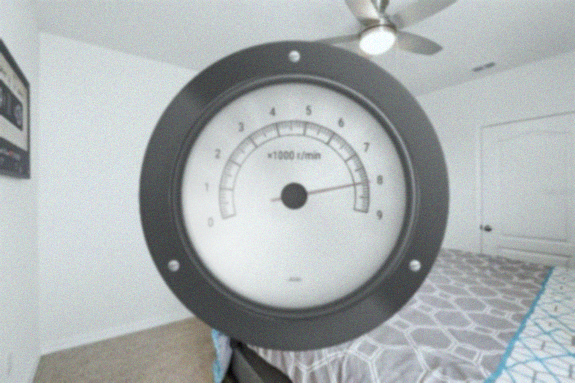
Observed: 8000 rpm
